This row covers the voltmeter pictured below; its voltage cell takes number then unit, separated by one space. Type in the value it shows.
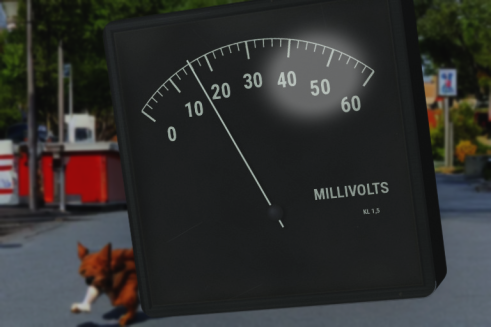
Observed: 16 mV
